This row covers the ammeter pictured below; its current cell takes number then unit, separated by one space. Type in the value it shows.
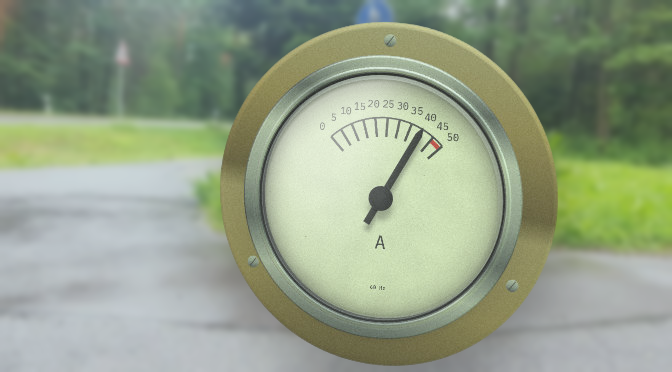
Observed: 40 A
